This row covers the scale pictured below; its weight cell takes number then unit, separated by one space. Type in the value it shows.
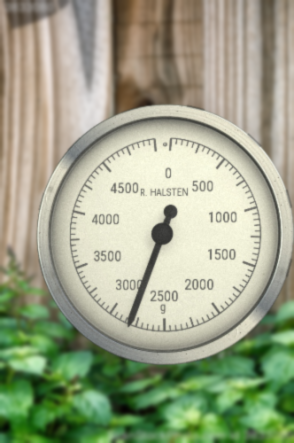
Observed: 2800 g
